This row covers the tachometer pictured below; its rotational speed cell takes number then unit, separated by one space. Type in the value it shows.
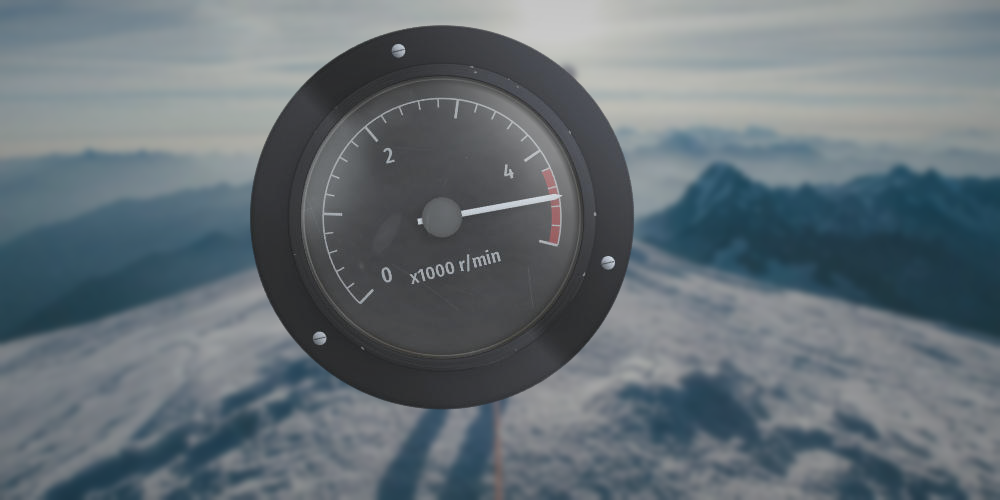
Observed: 4500 rpm
